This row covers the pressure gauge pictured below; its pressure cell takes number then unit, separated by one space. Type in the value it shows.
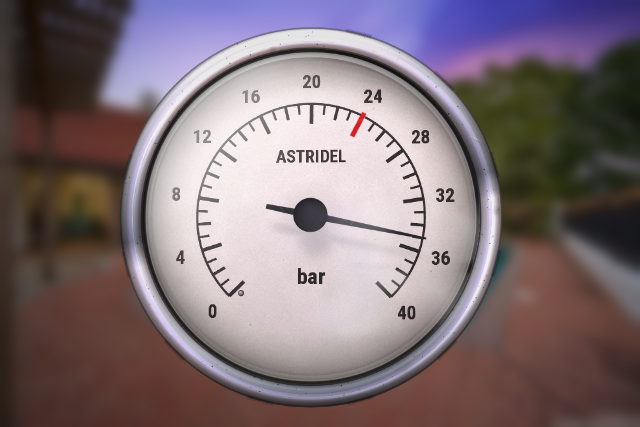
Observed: 35 bar
